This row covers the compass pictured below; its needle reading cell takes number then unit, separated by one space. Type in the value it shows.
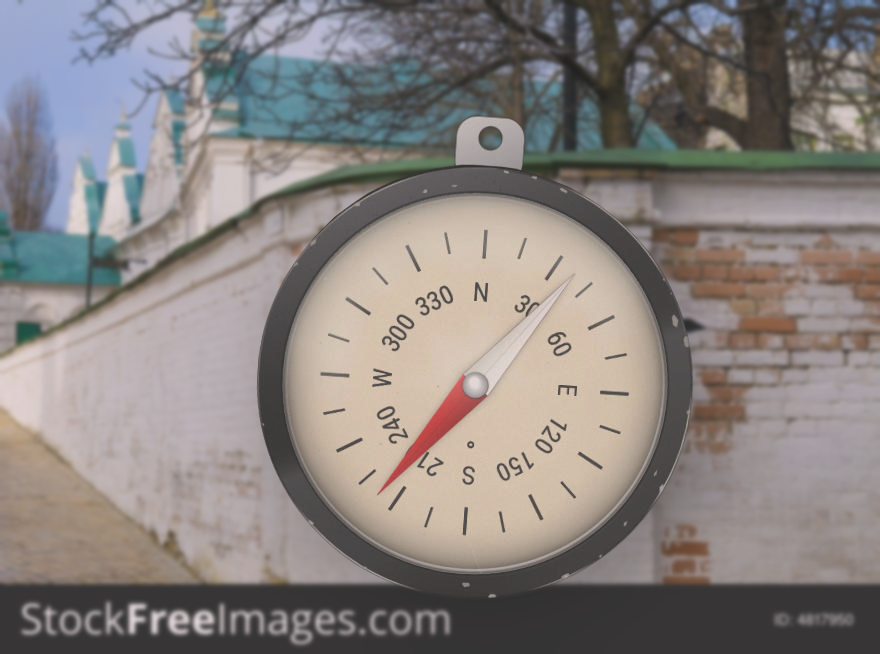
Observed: 217.5 °
